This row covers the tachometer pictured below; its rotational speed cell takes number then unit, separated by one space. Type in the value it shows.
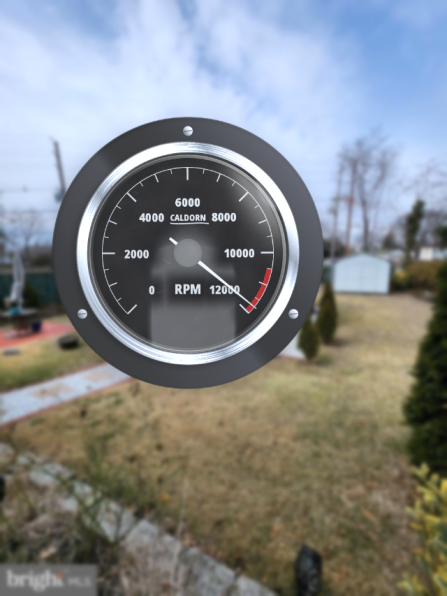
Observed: 11750 rpm
